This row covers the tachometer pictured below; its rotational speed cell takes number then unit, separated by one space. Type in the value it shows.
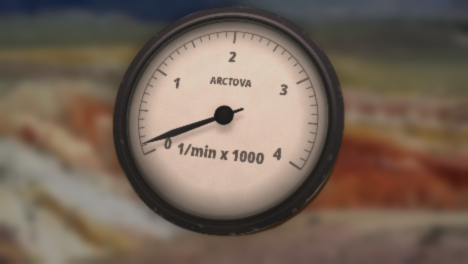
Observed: 100 rpm
